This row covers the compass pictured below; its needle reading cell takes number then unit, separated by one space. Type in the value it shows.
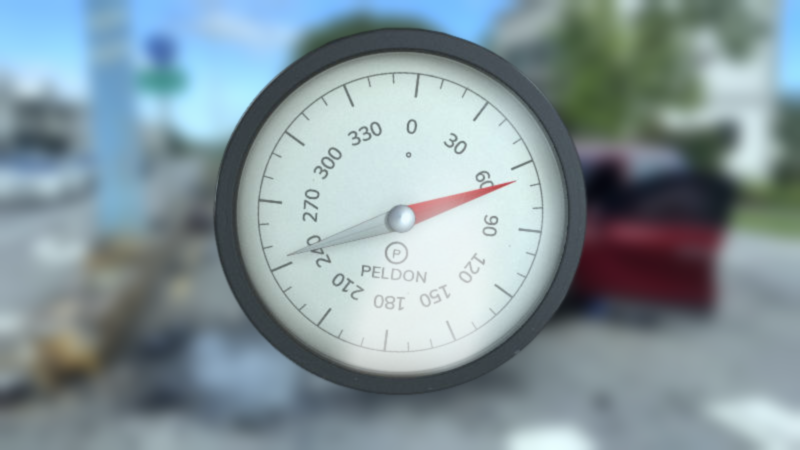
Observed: 65 °
